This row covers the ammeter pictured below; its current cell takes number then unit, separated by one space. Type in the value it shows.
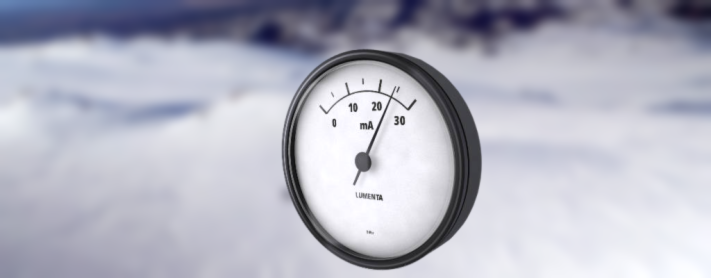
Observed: 25 mA
